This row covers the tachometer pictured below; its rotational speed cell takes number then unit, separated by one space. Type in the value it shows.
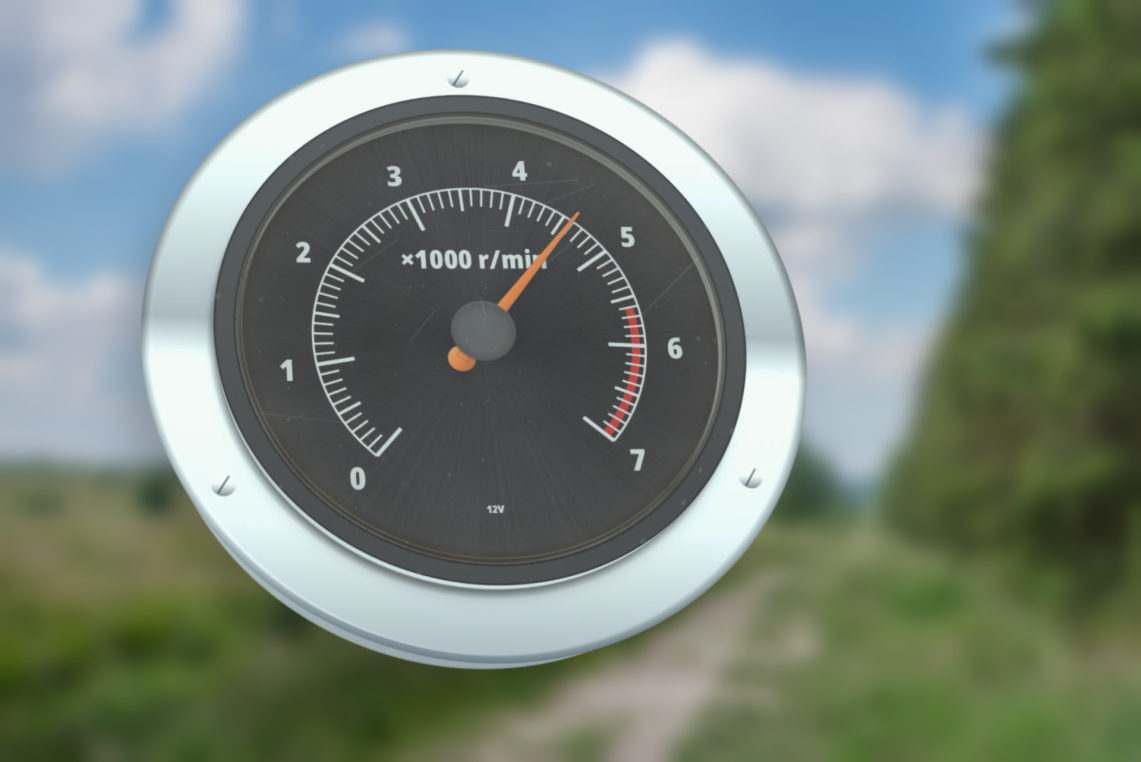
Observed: 4600 rpm
